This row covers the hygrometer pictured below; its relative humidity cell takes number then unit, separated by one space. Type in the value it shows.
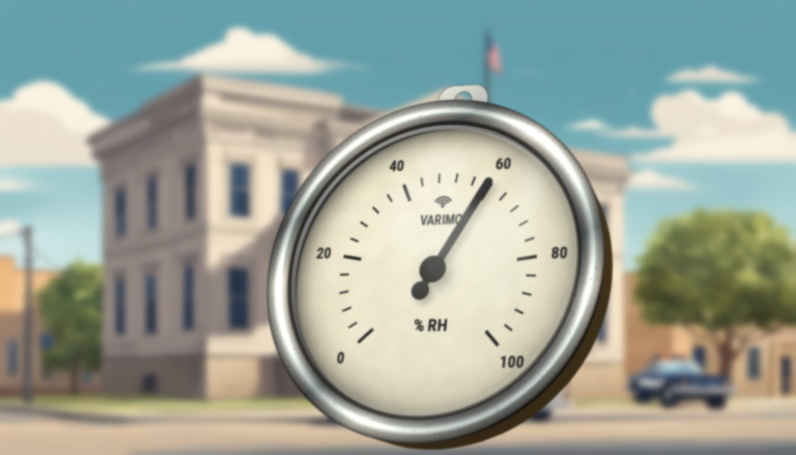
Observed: 60 %
